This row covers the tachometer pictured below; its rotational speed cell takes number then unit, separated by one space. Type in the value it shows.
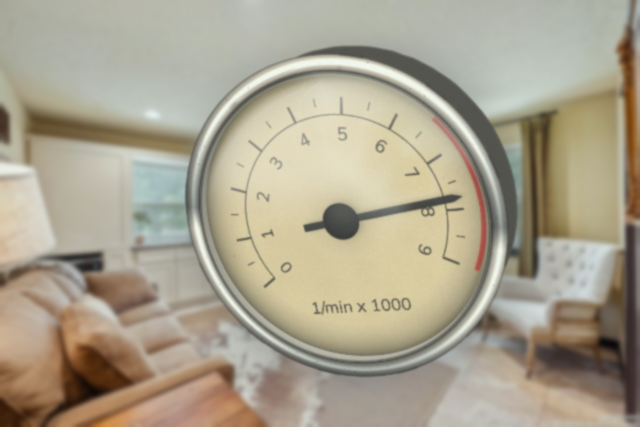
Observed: 7750 rpm
